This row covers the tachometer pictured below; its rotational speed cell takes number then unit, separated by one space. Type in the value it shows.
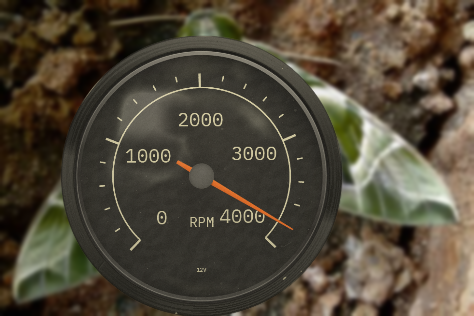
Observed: 3800 rpm
